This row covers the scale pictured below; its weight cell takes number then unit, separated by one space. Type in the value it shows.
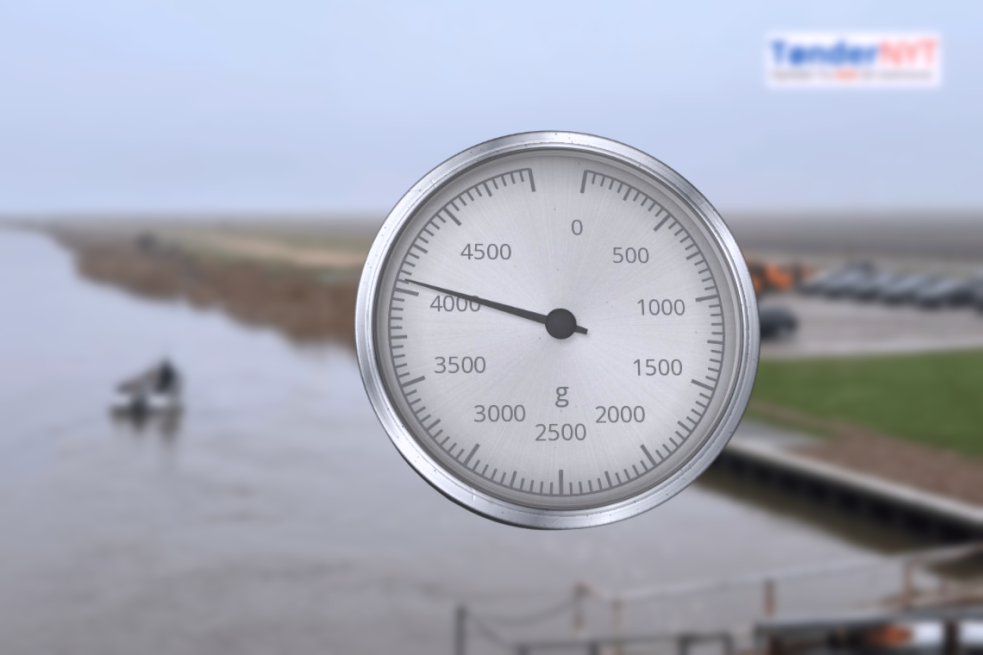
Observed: 4050 g
